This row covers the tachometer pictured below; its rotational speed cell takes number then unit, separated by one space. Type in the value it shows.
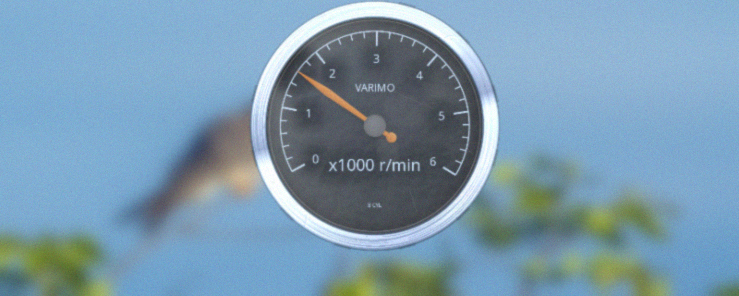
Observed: 1600 rpm
